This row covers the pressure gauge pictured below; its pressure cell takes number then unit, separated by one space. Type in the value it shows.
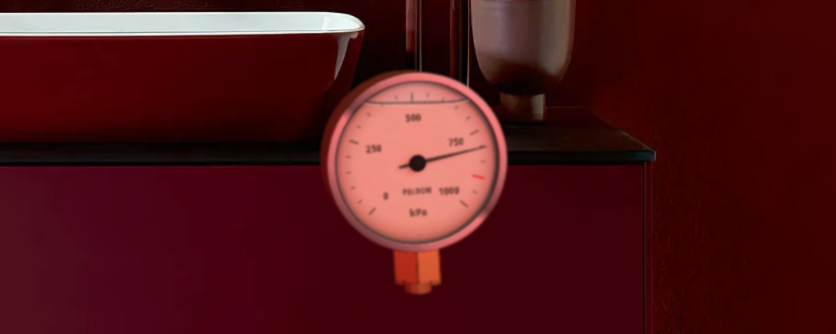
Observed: 800 kPa
